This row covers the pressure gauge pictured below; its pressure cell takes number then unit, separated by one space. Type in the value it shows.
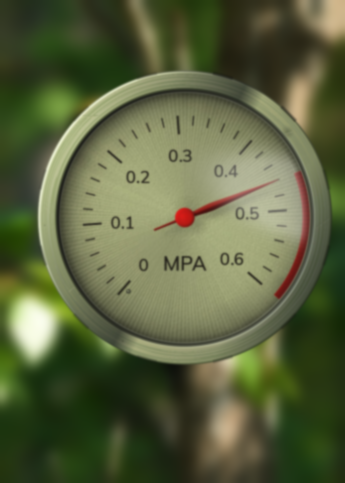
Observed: 0.46 MPa
